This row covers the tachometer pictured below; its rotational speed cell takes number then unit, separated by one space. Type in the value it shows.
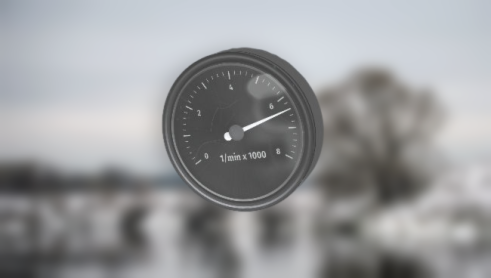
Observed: 6400 rpm
